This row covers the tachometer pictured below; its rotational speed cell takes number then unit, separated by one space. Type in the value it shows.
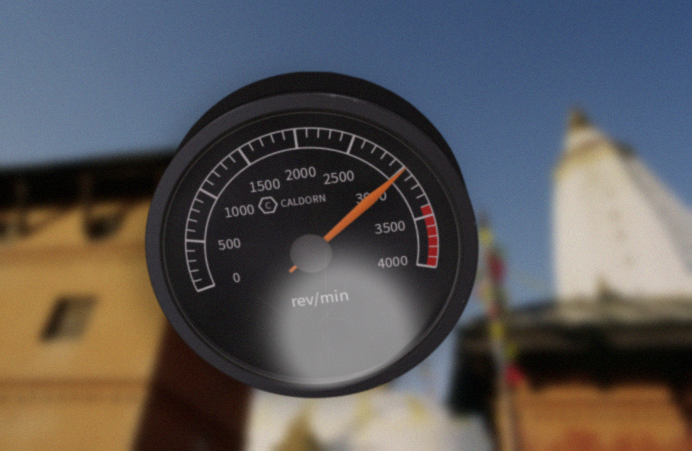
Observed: 3000 rpm
